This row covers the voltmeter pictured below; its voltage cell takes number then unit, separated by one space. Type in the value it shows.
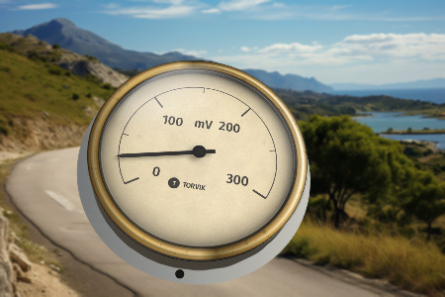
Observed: 25 mV
